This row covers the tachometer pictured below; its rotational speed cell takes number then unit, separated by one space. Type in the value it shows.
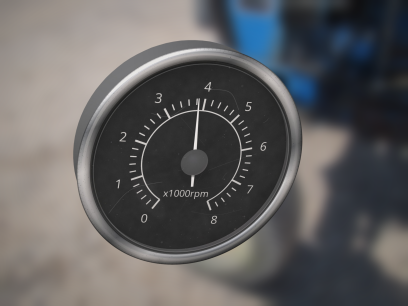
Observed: 3800 rpm
